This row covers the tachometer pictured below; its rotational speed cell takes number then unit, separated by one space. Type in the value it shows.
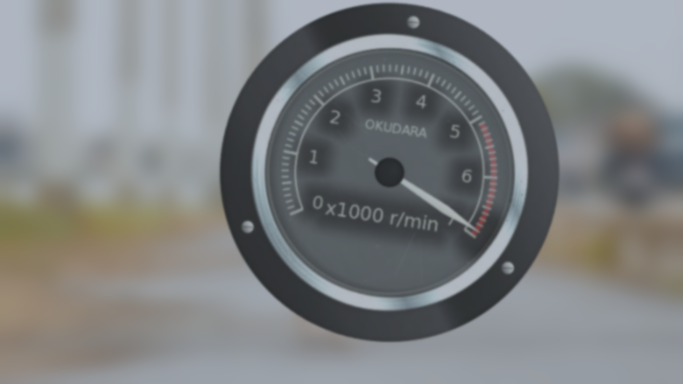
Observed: 6900 rpm
